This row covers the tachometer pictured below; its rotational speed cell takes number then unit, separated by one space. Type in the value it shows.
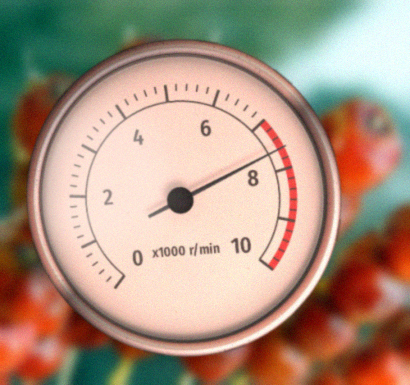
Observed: 7600 rpm
